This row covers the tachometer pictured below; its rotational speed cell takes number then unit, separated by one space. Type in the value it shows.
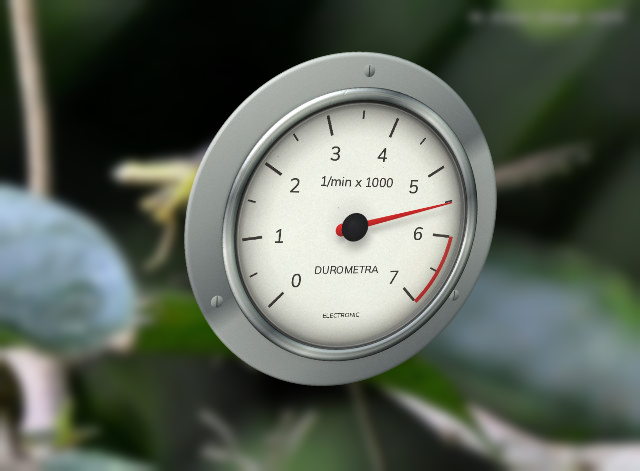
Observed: 5500 rpm
